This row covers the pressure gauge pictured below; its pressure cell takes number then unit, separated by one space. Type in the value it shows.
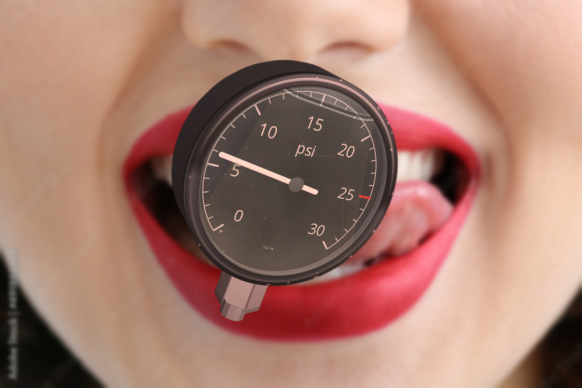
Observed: 6 psi
